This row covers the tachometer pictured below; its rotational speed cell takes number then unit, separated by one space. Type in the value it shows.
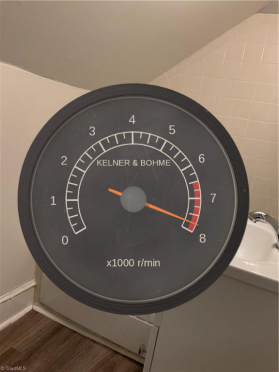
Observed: 7750 rpm
